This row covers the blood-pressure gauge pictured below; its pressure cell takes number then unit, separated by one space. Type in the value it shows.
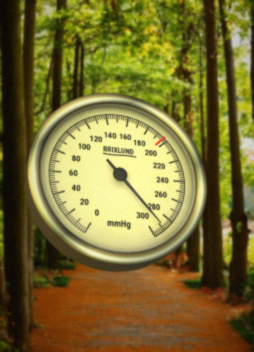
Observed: 290 mmHg
